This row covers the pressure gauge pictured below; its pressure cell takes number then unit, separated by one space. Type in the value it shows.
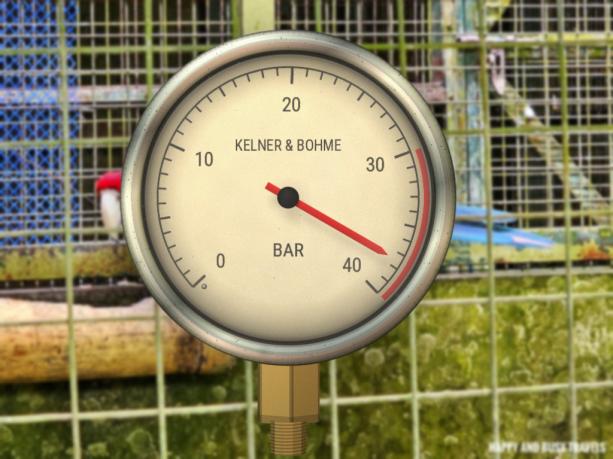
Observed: 37.5 bar
